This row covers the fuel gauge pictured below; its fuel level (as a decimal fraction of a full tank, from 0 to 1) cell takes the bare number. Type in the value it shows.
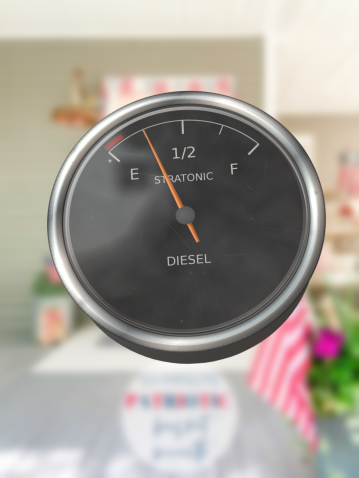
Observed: 0.25
